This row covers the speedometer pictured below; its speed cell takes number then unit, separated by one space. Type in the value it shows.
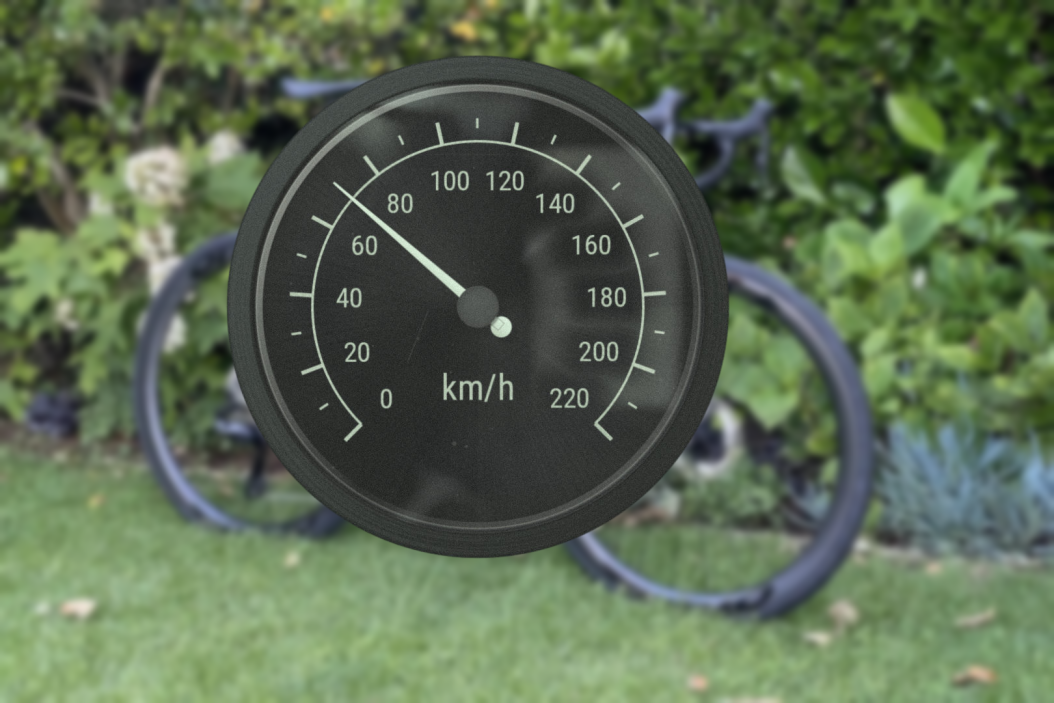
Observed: 70 km/h
